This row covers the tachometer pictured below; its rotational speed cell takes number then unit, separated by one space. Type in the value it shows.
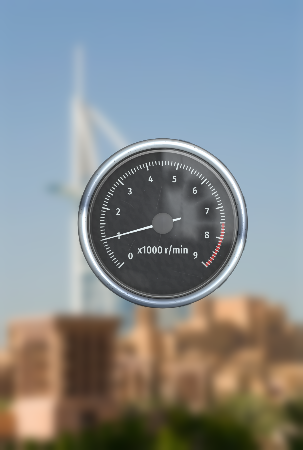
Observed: 1000 rpm
